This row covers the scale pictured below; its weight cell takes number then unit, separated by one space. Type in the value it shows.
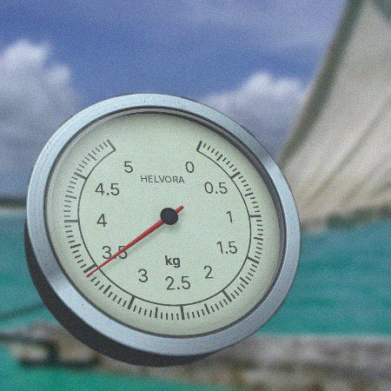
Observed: 3.45 kg
